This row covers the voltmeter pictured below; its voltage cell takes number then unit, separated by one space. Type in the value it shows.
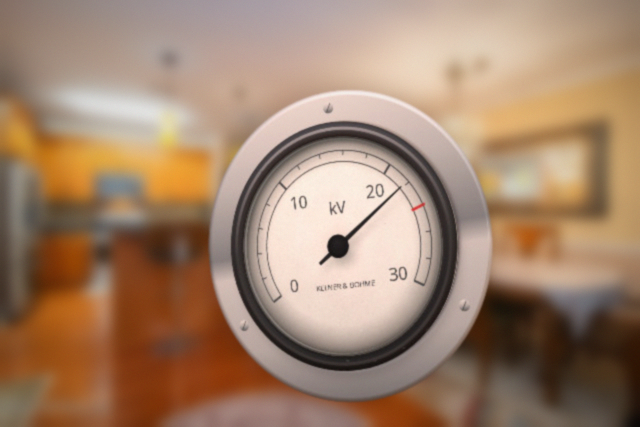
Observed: 22 kV
